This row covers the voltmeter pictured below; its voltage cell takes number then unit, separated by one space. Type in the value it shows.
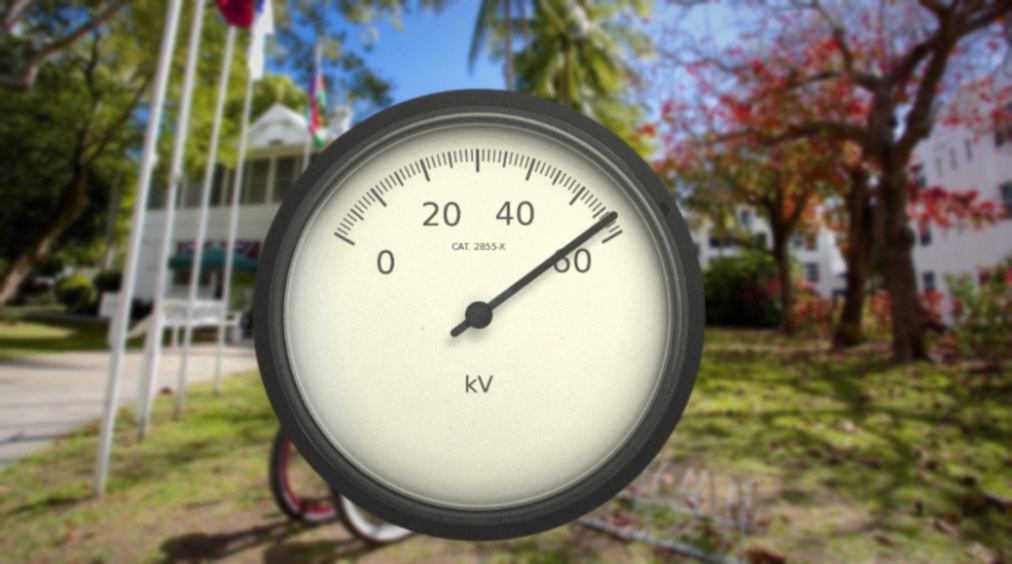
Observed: 57 kV
